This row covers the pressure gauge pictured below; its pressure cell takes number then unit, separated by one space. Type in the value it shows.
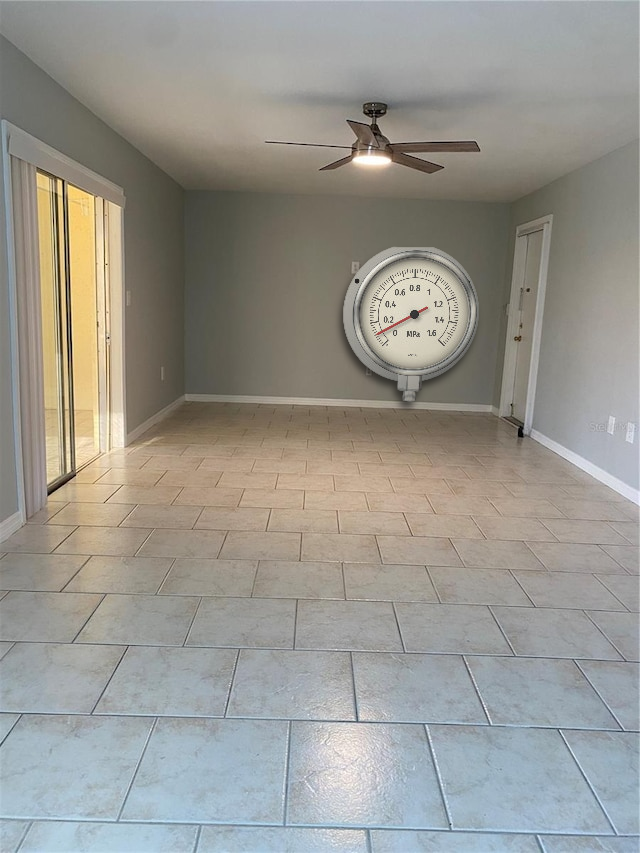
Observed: 0.1 MPa
